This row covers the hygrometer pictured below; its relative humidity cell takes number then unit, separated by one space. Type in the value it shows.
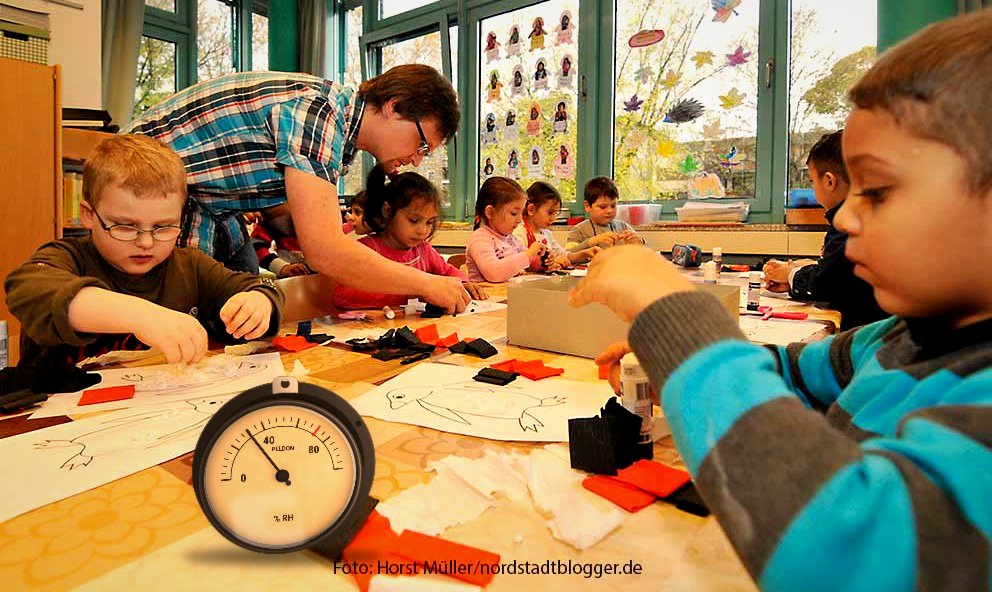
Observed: 32 %
